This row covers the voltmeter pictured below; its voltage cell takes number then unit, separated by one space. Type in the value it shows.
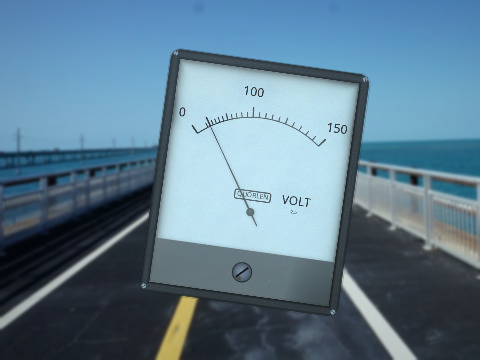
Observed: 50 V
